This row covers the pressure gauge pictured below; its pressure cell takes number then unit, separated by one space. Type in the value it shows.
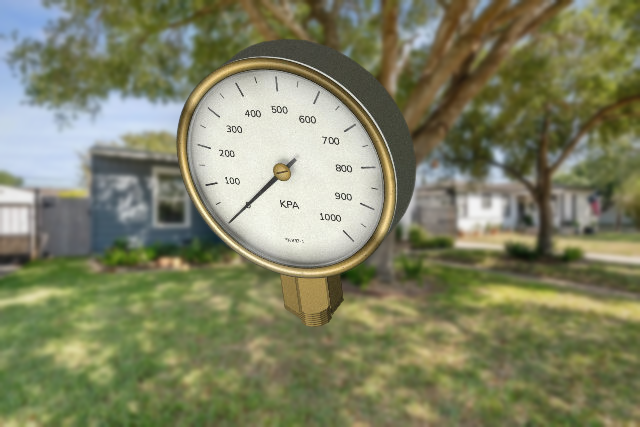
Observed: 0 kPa
